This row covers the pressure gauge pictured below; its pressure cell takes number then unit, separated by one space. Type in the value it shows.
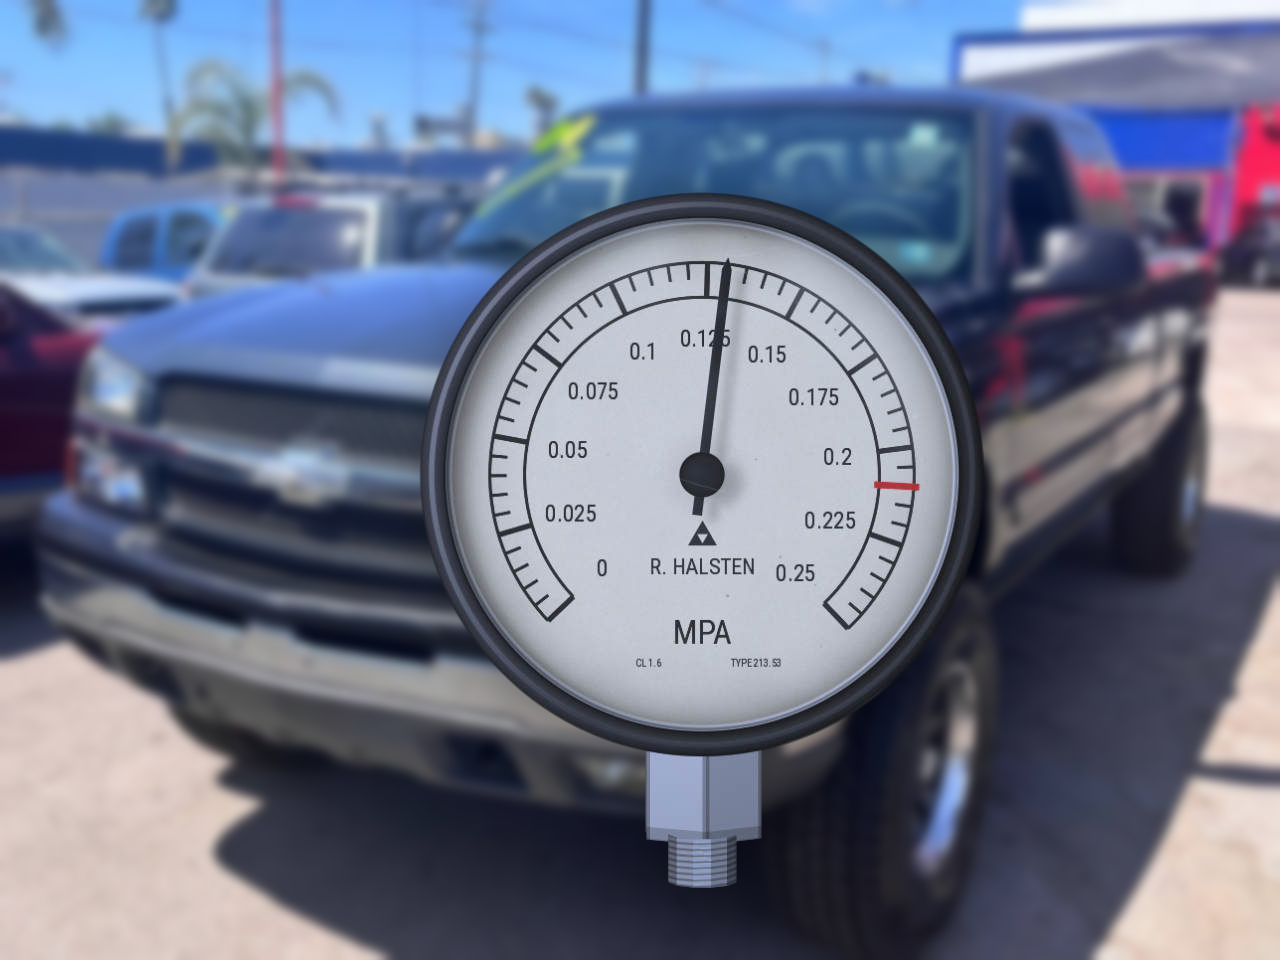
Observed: 0.13 MPa
